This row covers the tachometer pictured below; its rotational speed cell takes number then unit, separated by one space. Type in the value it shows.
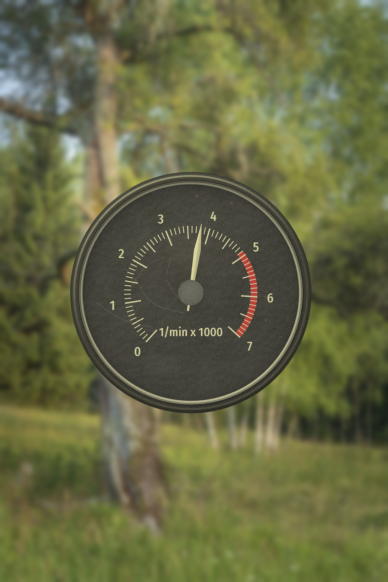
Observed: 3800 rpm
